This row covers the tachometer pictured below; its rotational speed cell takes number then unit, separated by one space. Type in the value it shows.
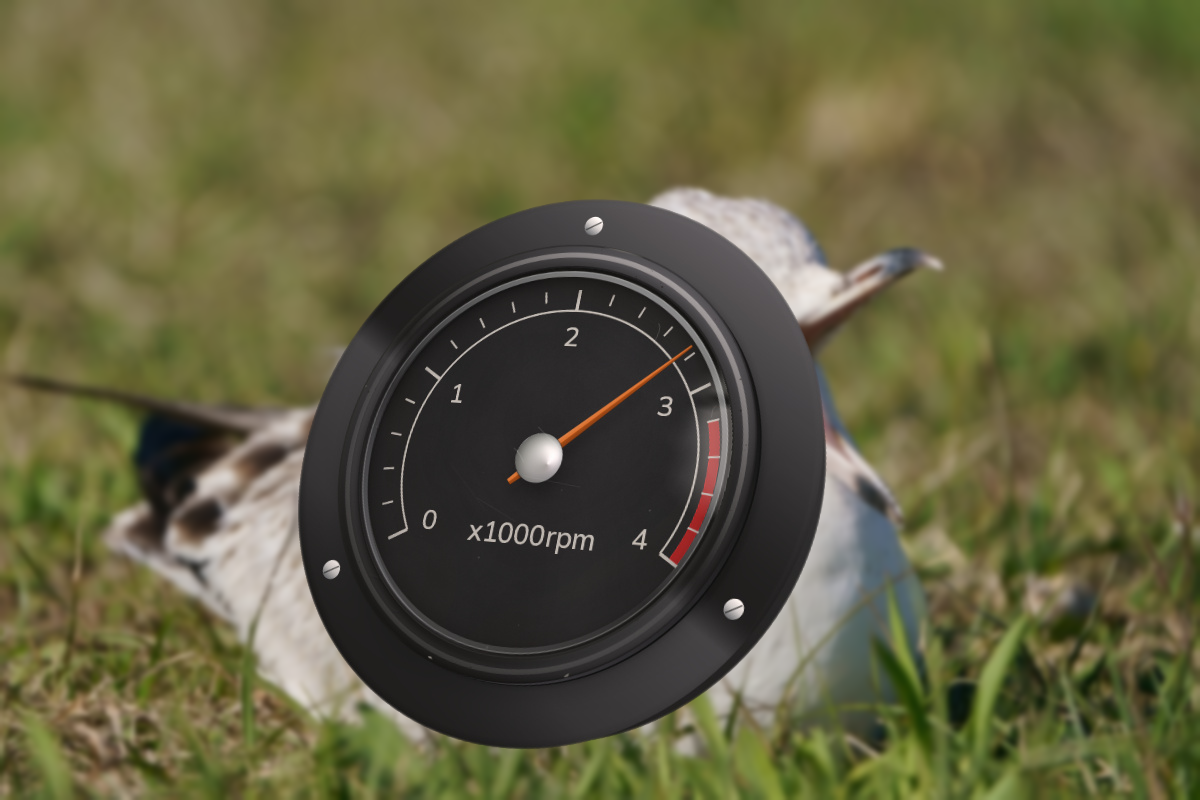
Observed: 2800 rpm
